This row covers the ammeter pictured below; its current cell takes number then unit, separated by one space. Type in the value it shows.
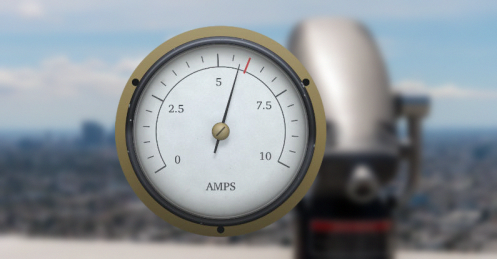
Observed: 5.75 A
